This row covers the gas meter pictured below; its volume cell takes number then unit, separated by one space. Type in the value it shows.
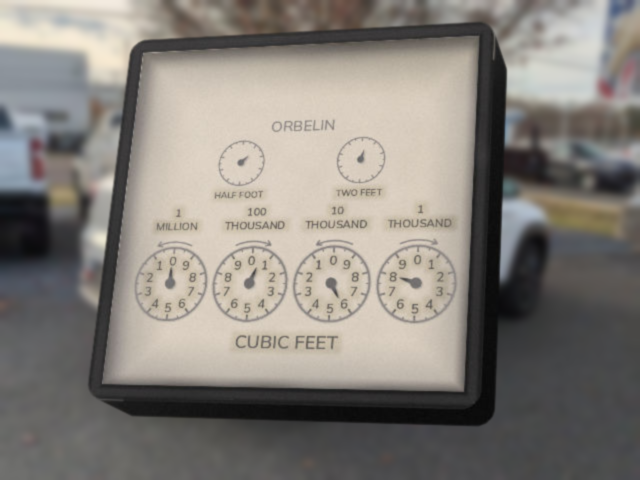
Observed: 5800 ft³
